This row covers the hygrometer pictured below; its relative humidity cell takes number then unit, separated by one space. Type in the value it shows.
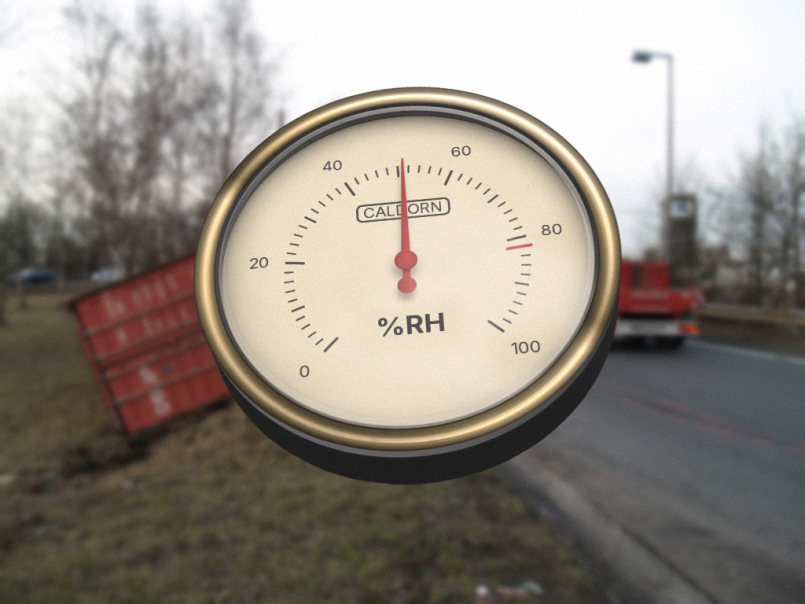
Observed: 51 %
